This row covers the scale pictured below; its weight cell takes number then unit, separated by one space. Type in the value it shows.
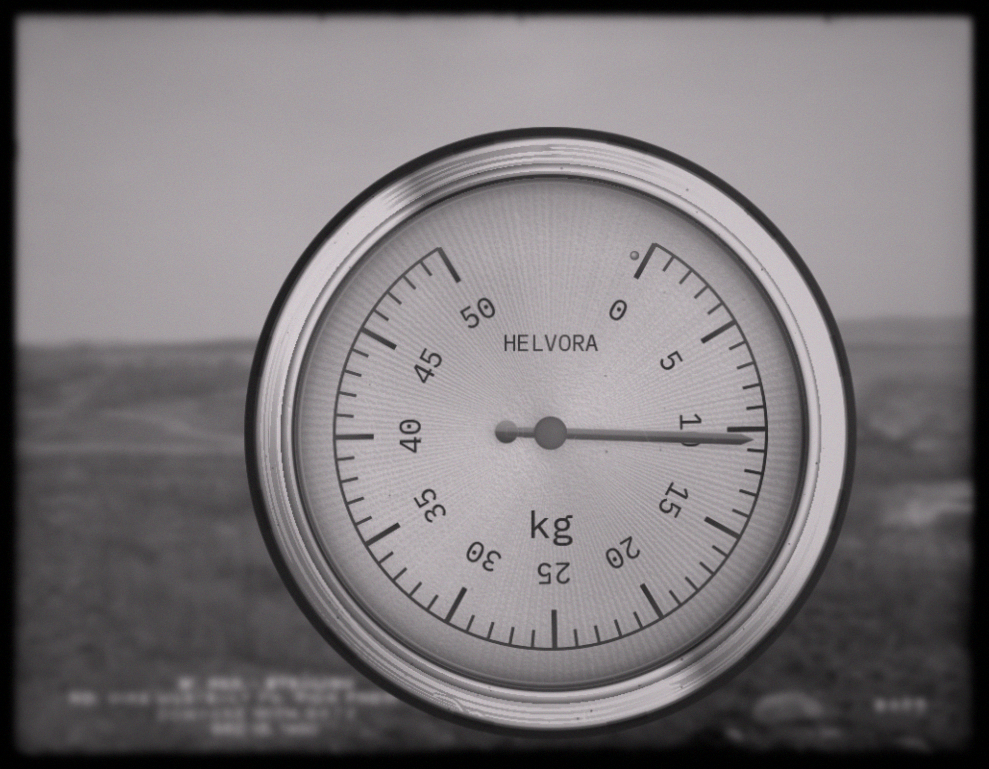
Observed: 10.5 kg
